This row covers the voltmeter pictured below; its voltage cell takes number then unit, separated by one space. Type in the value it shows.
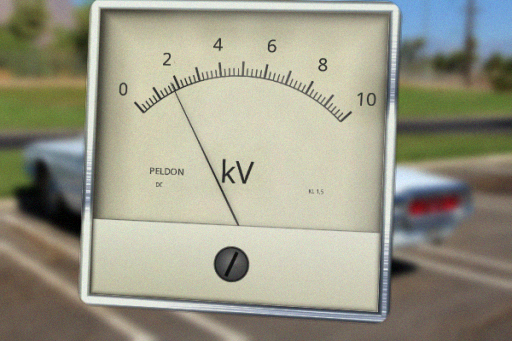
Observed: 1.8 kV
